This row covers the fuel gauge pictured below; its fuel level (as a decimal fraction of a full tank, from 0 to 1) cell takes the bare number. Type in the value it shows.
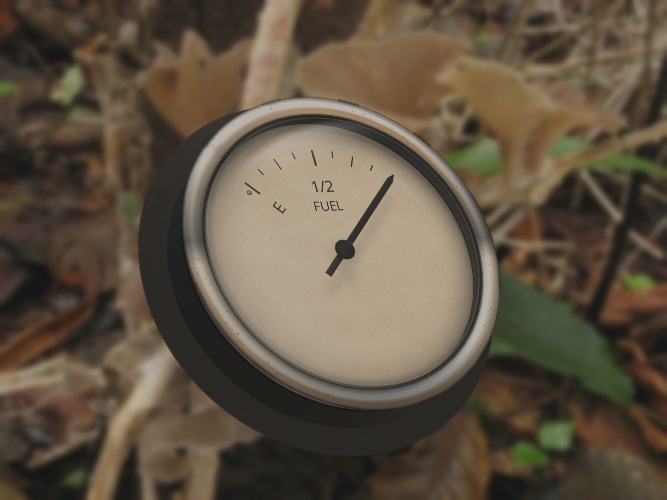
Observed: 1
